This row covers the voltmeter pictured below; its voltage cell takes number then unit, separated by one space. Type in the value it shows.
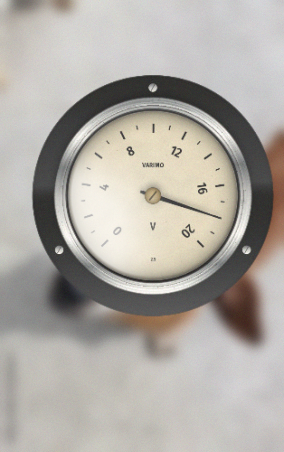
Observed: 18 V
